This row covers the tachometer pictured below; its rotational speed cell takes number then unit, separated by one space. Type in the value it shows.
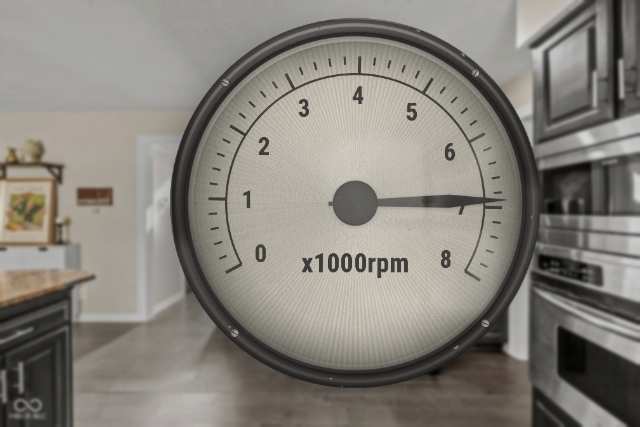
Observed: 6900 rpm
